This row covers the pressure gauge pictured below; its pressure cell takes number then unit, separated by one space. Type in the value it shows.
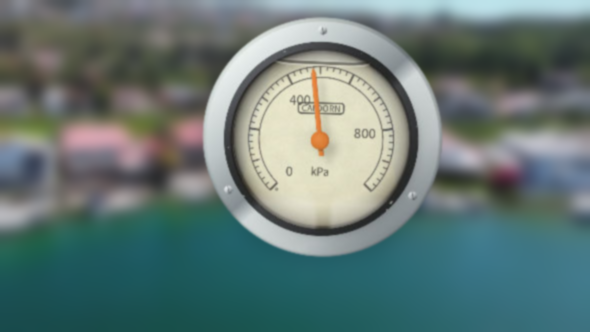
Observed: 480 kPa
